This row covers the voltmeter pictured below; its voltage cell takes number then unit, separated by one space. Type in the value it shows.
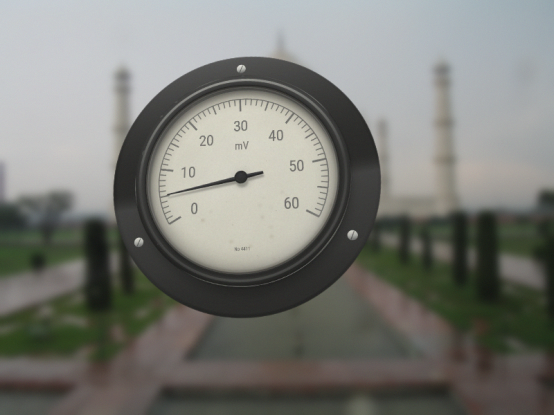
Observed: 5 mV
